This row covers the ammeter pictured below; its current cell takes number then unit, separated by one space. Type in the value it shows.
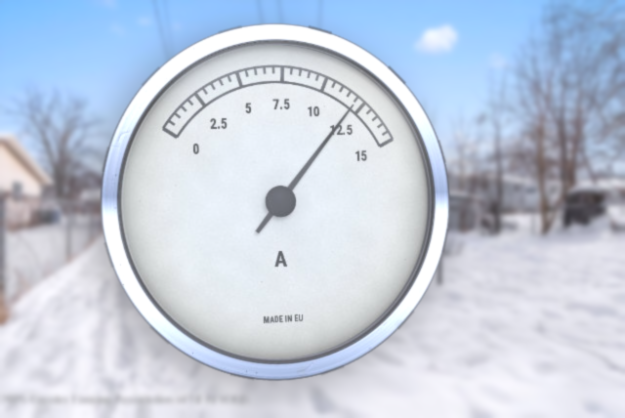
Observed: 12 A
